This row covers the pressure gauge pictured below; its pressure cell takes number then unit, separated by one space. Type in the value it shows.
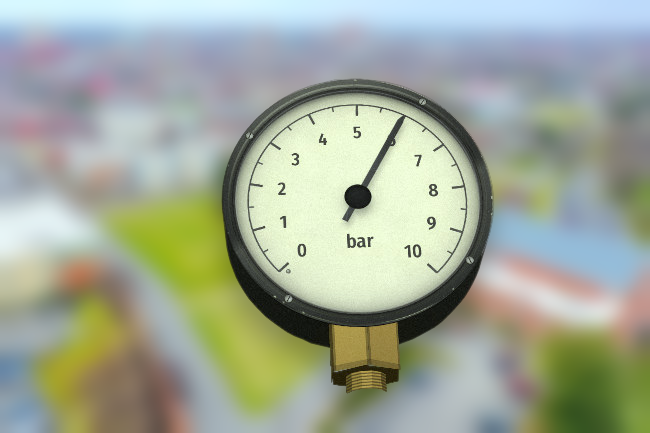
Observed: 6 bar
